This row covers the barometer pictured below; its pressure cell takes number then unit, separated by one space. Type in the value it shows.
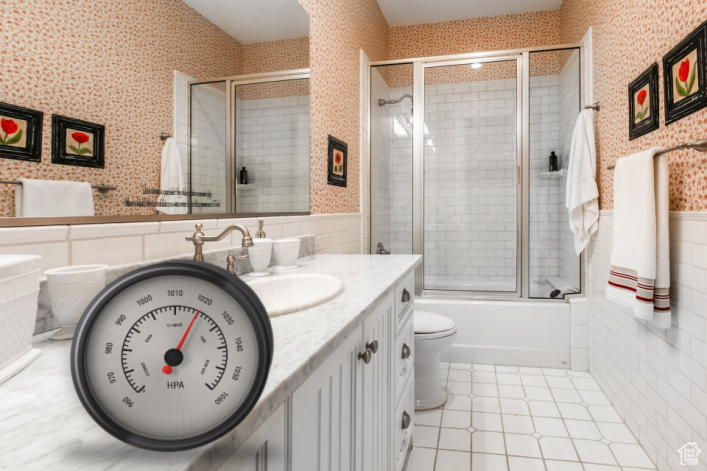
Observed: 1020 hPa
